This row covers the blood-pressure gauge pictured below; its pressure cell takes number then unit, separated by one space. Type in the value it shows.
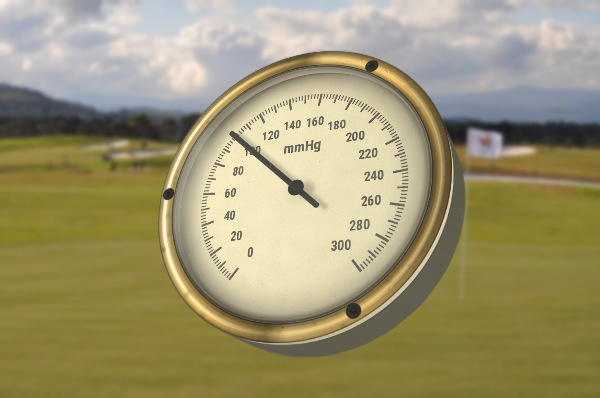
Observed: 100 mmHg
